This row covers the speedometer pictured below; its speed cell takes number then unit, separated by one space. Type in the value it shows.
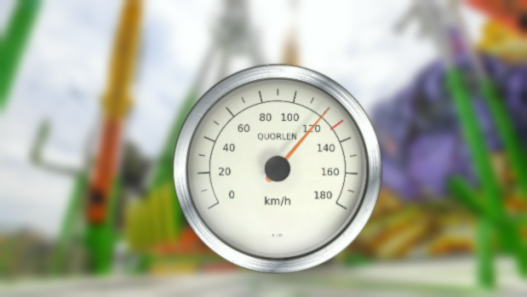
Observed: 120 km/h
